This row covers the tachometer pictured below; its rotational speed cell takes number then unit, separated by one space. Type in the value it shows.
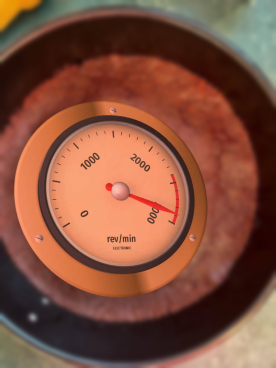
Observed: 2900 rpm
